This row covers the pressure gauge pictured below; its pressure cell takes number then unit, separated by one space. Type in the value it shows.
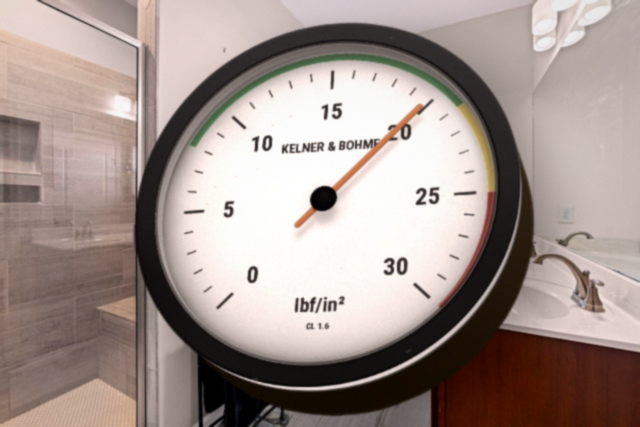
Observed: 20 psi
